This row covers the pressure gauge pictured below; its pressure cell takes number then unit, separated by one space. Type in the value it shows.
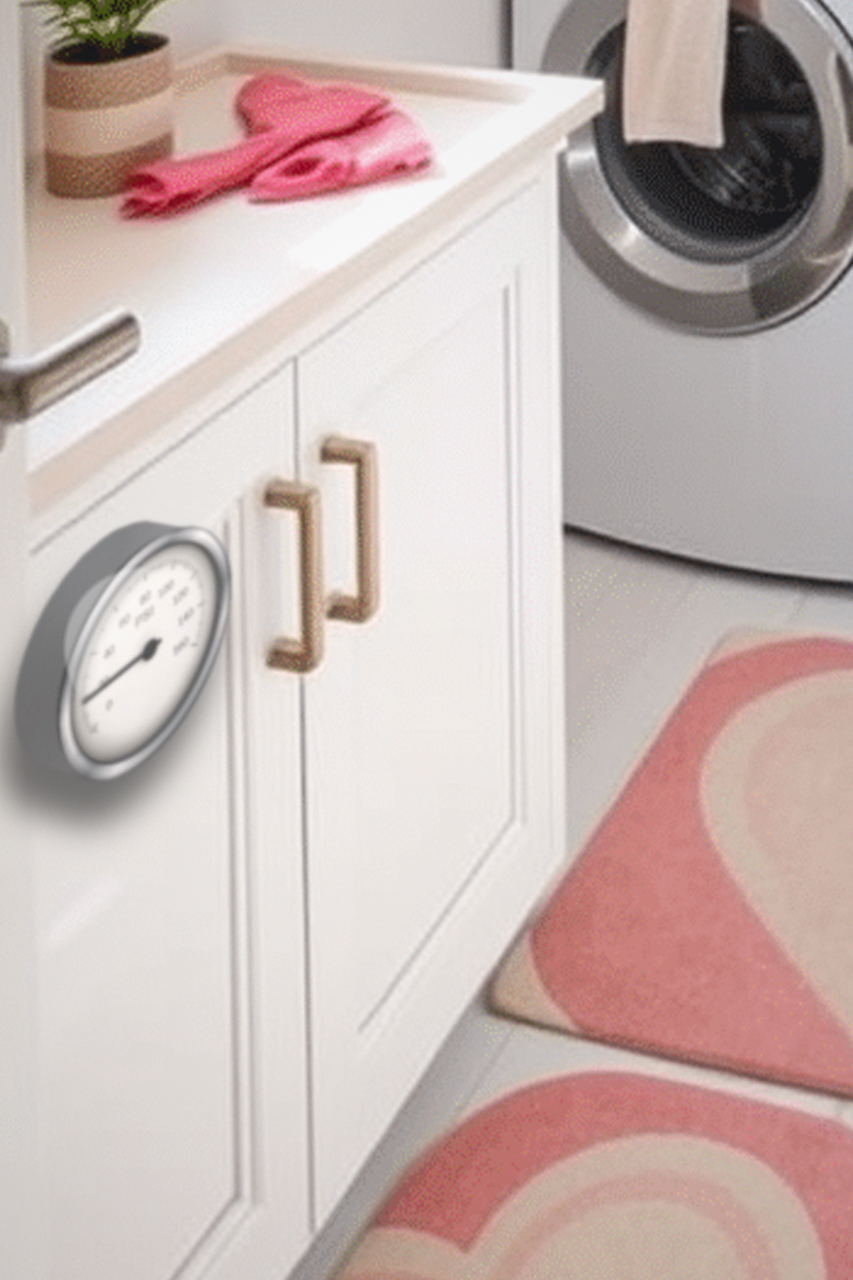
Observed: 20 psi
